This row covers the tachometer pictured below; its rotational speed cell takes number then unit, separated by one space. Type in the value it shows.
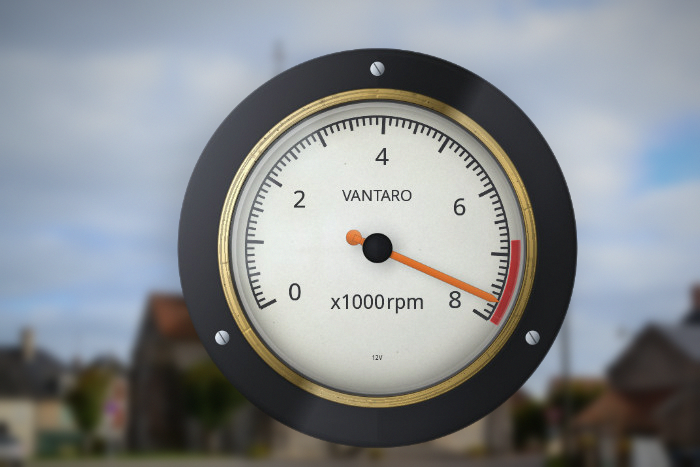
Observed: 7700 rpm
